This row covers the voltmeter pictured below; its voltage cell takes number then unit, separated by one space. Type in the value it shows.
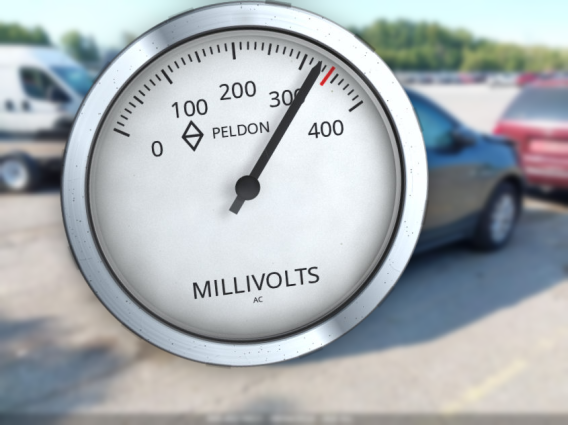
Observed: 320 mV
